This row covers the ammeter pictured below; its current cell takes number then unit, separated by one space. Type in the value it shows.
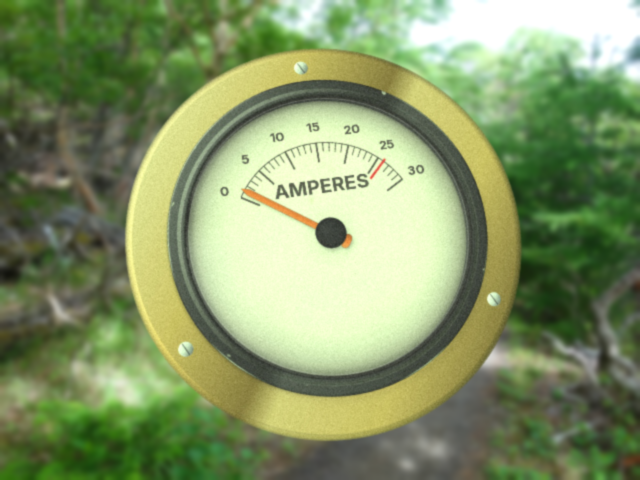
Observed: 1 A
